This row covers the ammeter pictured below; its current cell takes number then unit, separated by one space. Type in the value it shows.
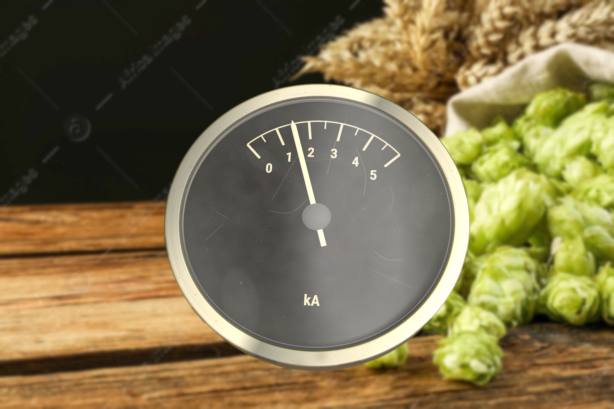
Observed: 1.5 kA
